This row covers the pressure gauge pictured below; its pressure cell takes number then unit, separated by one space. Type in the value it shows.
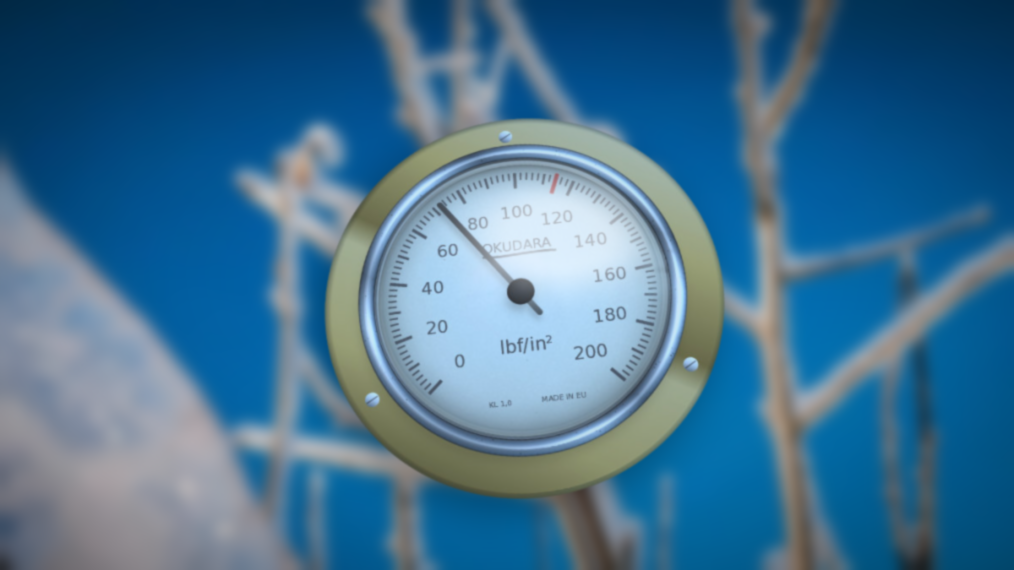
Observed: 72 psi
